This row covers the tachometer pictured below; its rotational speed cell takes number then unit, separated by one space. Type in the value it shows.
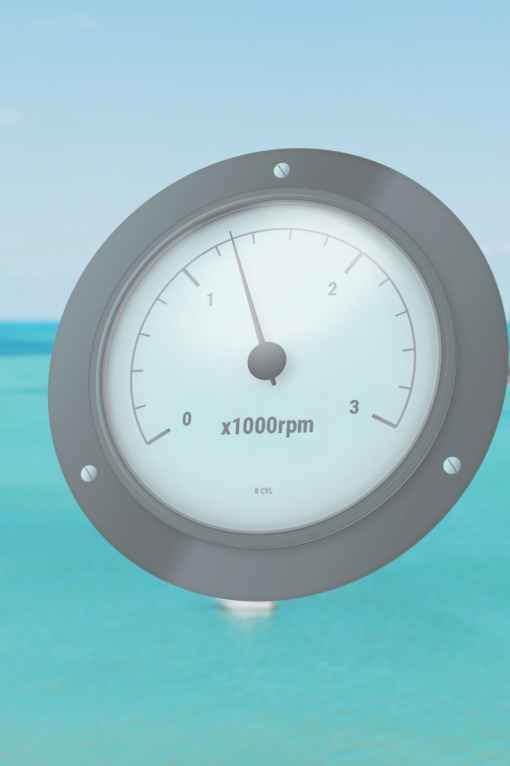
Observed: 1300 rpm
